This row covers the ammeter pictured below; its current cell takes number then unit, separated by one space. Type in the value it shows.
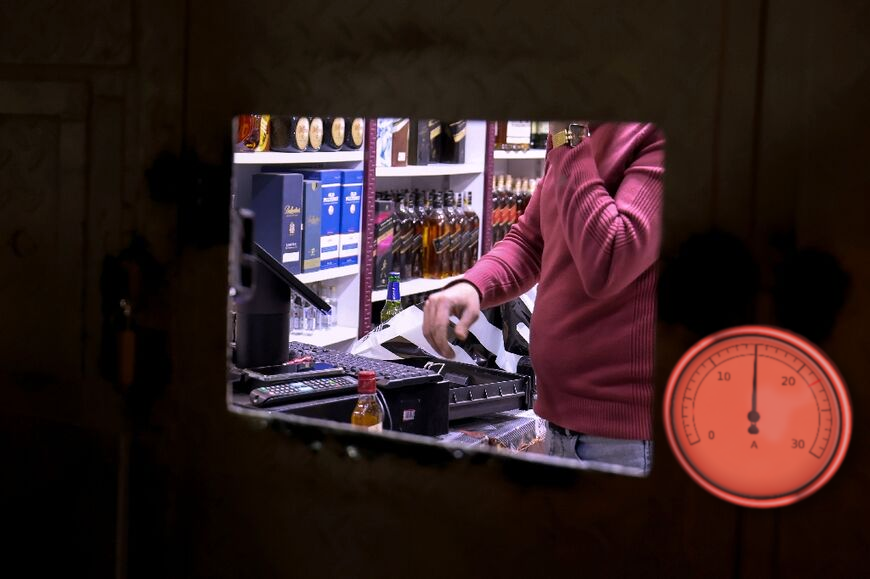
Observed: 15 A
